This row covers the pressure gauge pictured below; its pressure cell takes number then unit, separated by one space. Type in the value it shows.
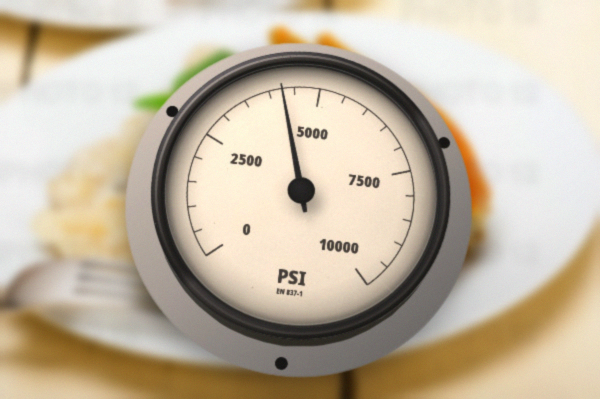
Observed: 4250 psi
